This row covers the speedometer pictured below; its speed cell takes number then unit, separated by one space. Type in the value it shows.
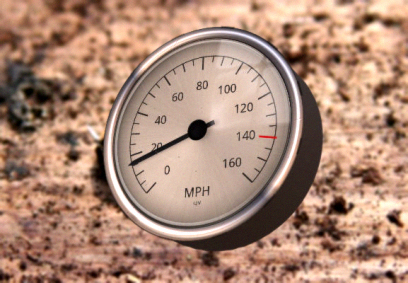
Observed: 15 mph
